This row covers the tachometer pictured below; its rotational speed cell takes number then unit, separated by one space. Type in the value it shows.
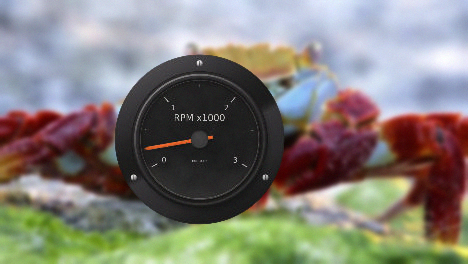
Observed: 250 rpm
